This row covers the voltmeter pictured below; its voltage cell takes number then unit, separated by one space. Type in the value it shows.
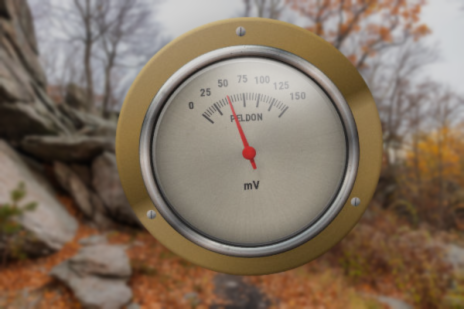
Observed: 50 mV
